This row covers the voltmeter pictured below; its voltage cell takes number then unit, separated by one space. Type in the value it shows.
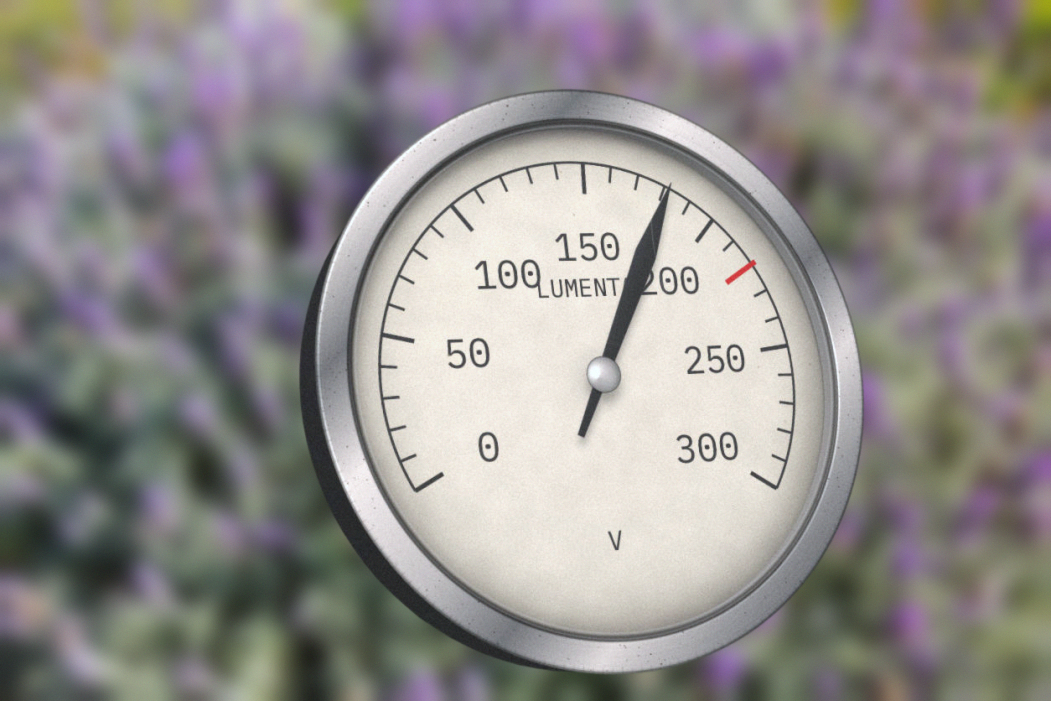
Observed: 180 V
